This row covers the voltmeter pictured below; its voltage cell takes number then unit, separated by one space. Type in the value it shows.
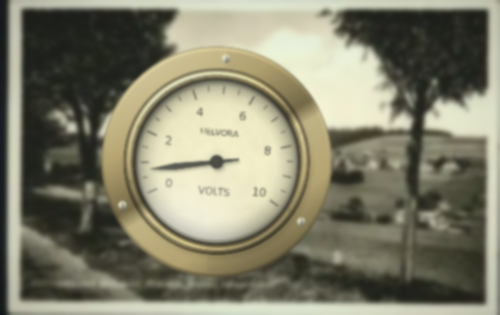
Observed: 0.75 V
